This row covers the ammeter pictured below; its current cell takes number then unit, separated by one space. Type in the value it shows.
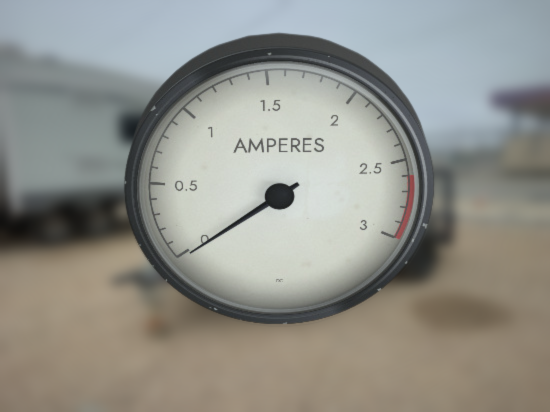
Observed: 0 A
